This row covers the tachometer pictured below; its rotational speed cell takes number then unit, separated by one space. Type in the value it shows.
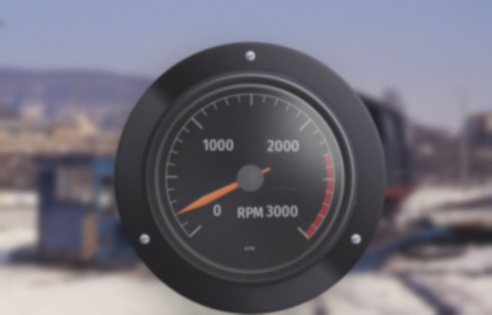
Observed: 200 rpm
